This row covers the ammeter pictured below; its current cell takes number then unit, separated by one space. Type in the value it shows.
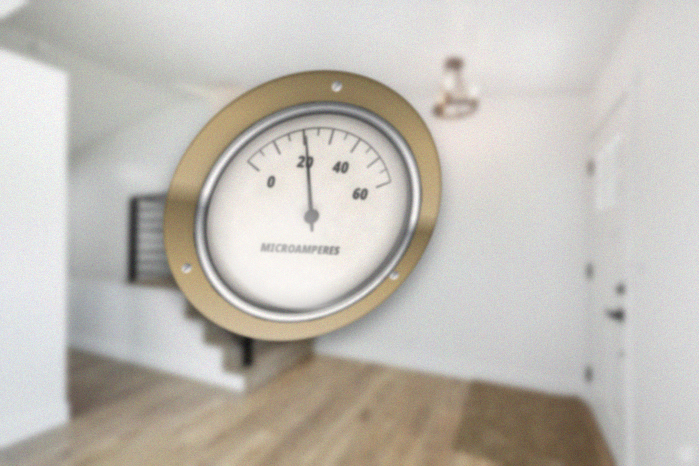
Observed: 20 µA
